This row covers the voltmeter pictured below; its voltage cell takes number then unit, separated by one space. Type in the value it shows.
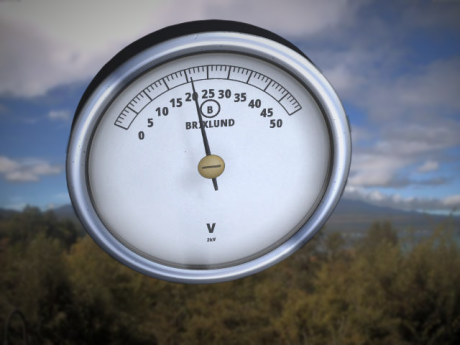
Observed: 21 V
